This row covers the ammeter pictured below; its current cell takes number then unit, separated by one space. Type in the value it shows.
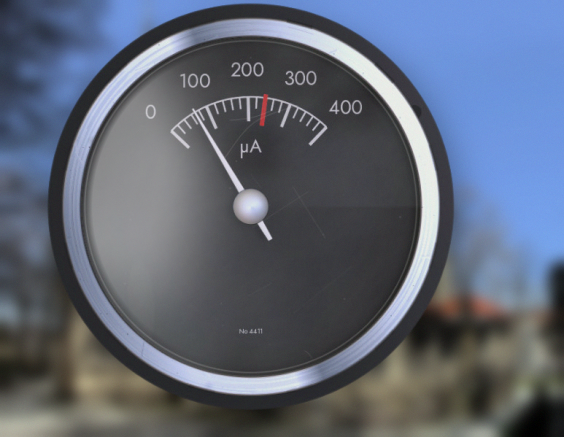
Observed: 70 µA
